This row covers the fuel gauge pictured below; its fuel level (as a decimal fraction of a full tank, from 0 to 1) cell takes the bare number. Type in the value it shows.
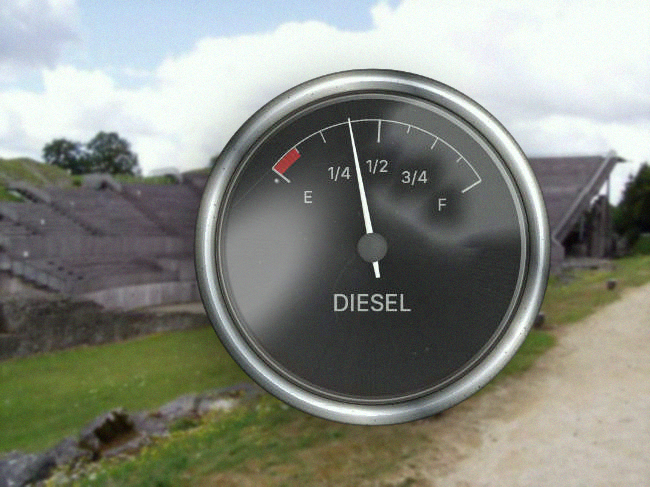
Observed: 0.375
